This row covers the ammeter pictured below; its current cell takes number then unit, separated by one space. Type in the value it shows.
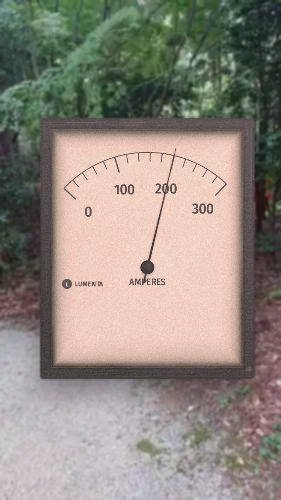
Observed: 200 A
